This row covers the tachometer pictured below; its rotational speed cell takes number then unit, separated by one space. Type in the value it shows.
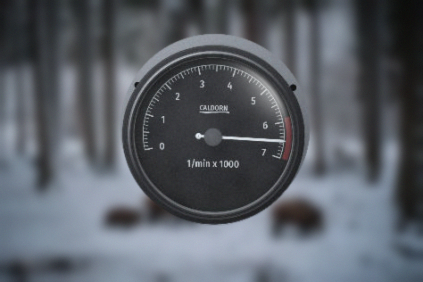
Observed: 6500 rpm
